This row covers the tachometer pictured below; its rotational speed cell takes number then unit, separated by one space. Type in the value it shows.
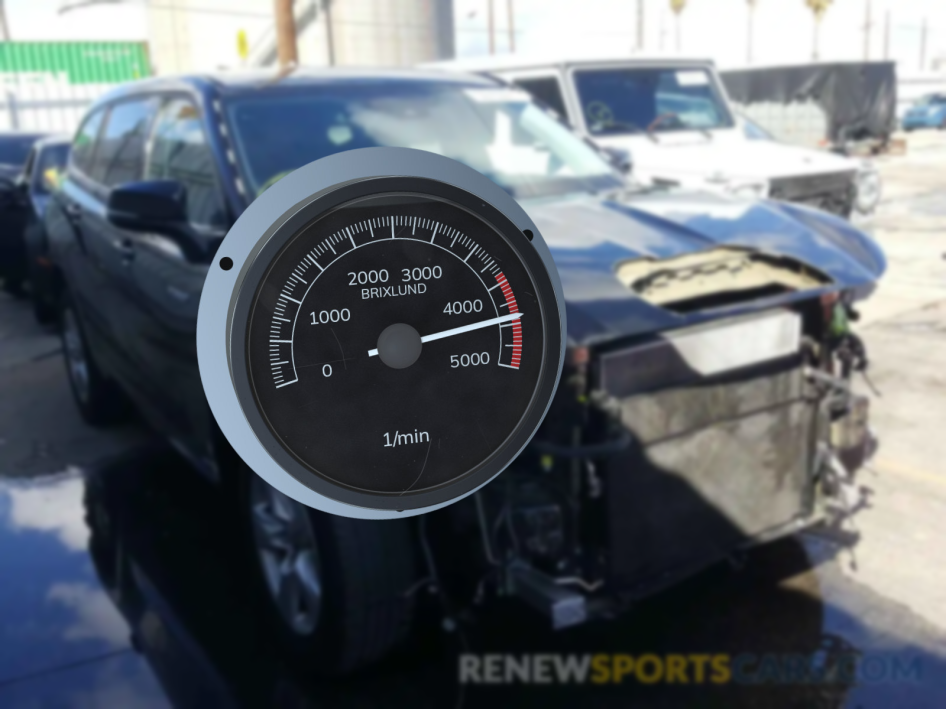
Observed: 4400 rpm
